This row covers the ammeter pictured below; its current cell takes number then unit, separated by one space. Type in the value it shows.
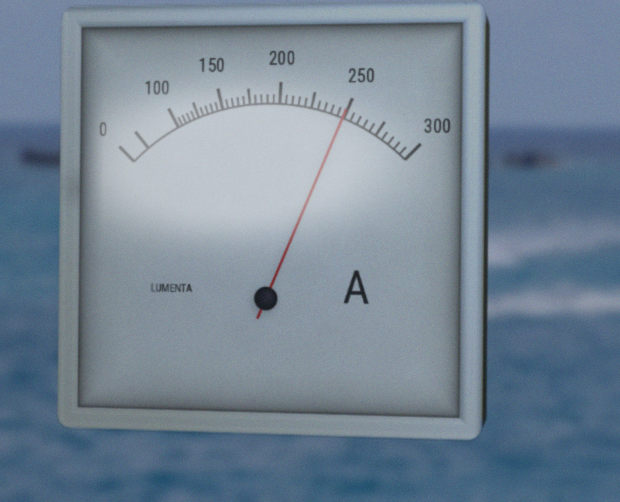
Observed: 250 A
